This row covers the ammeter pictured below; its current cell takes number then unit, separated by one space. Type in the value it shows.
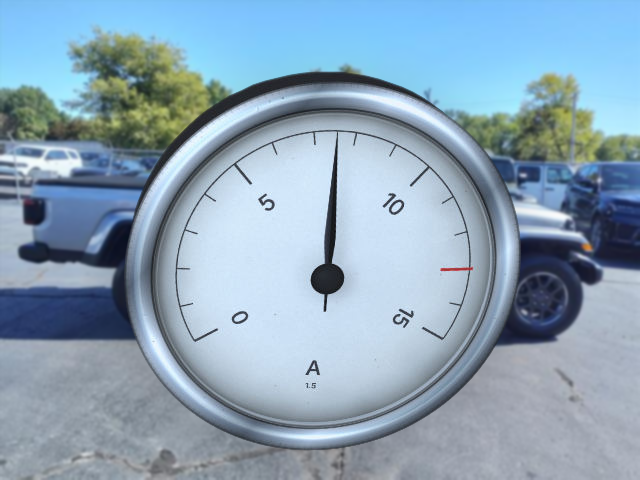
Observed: 7.5 A
